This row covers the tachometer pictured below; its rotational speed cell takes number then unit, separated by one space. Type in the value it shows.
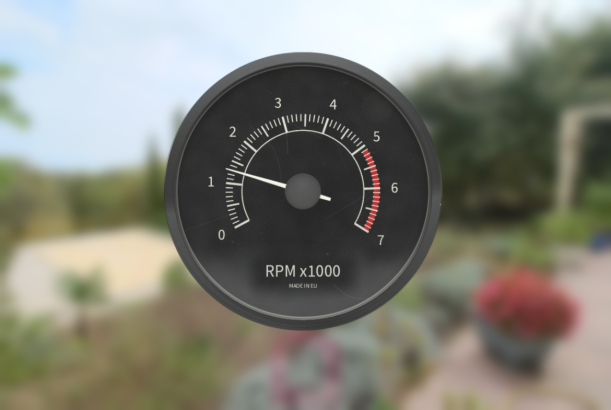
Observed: 1300 rpm
